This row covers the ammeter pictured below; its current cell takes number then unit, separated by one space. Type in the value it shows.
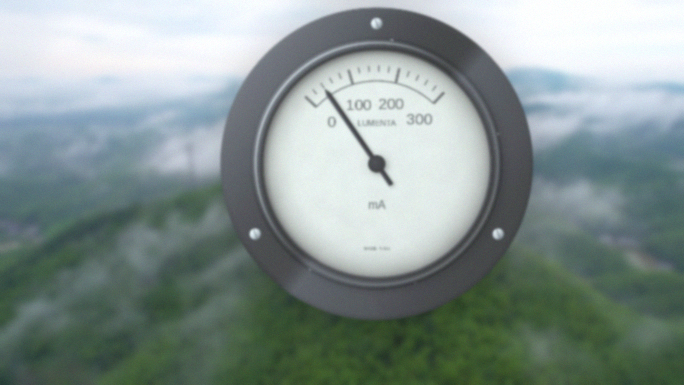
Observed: 40 mA
